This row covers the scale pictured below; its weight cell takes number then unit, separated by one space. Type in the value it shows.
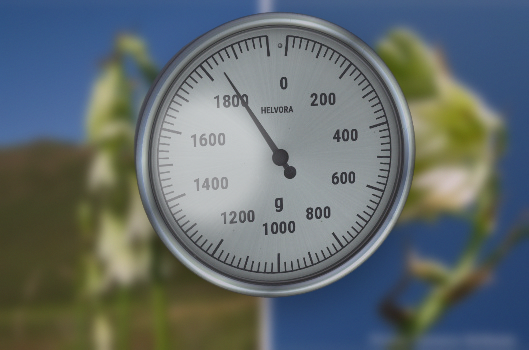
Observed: 1840 g
